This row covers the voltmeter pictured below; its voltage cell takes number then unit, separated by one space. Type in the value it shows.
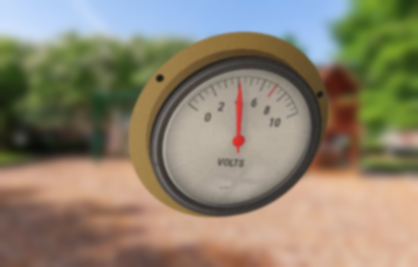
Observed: 4 V
